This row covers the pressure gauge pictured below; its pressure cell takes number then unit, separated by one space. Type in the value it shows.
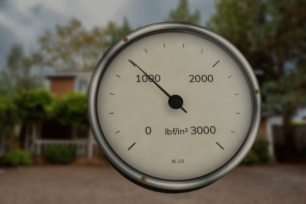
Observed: 1000 psi
